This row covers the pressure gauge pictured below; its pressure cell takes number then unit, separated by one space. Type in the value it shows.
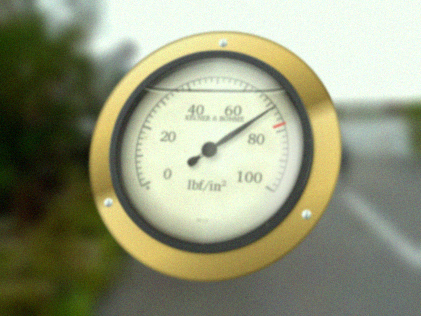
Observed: 72 psi
